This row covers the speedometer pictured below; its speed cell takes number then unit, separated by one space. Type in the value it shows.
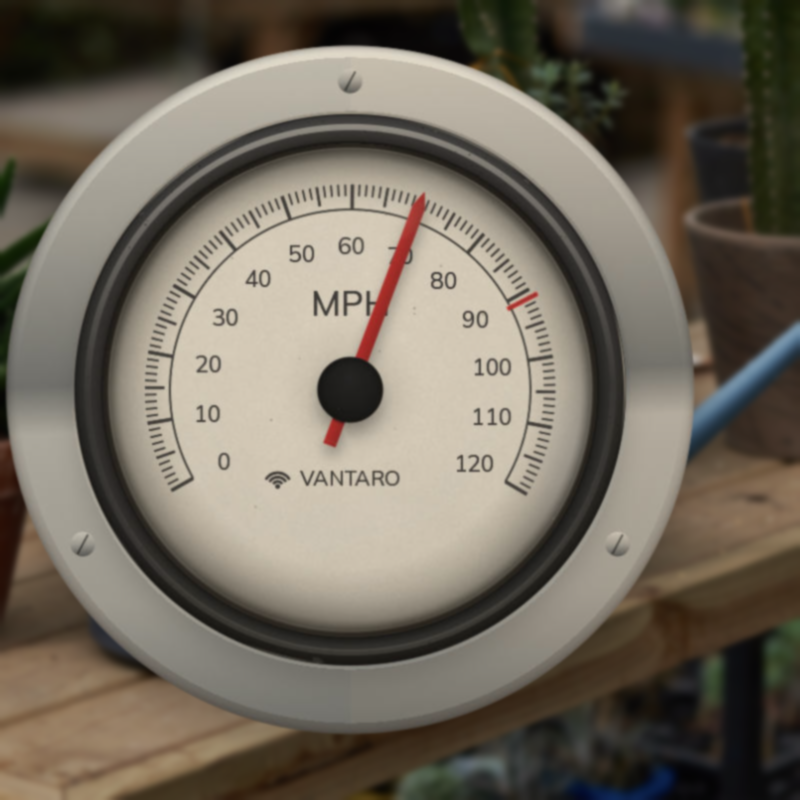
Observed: 70 mph
